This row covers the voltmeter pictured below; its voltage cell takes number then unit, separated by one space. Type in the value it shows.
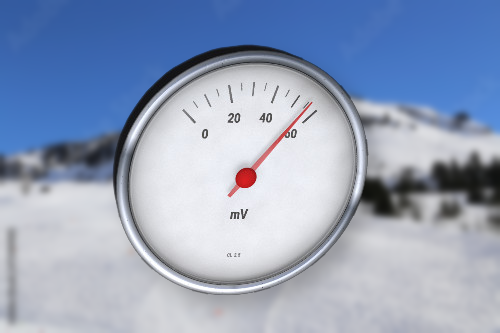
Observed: 55 mV
